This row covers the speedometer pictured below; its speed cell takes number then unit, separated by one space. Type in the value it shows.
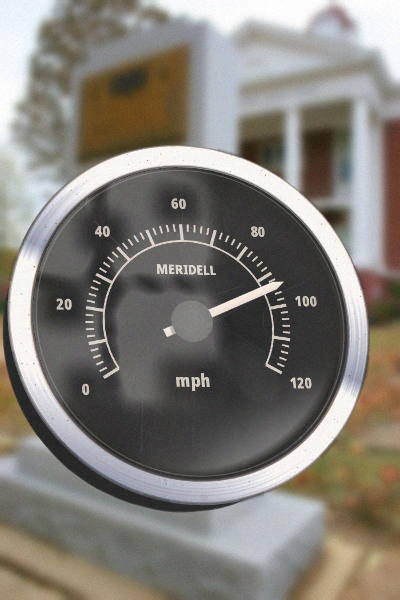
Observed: 94 mph
